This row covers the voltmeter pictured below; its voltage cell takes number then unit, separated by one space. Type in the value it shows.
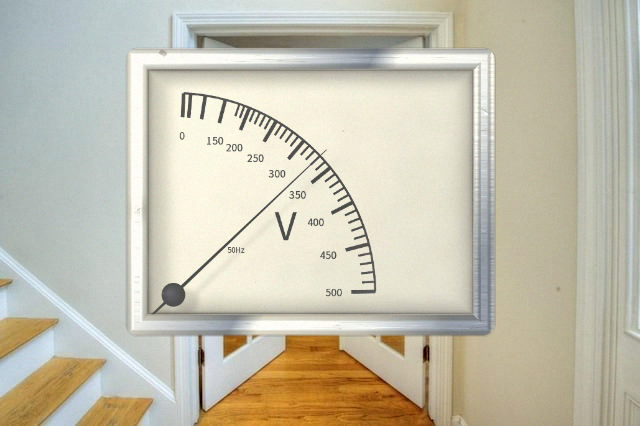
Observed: 330 V
